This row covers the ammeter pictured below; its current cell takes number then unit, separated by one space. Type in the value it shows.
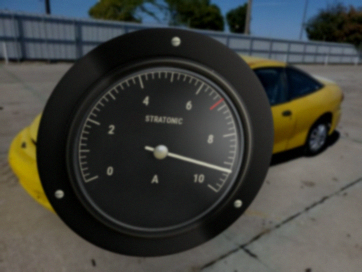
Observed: 9.2 A
